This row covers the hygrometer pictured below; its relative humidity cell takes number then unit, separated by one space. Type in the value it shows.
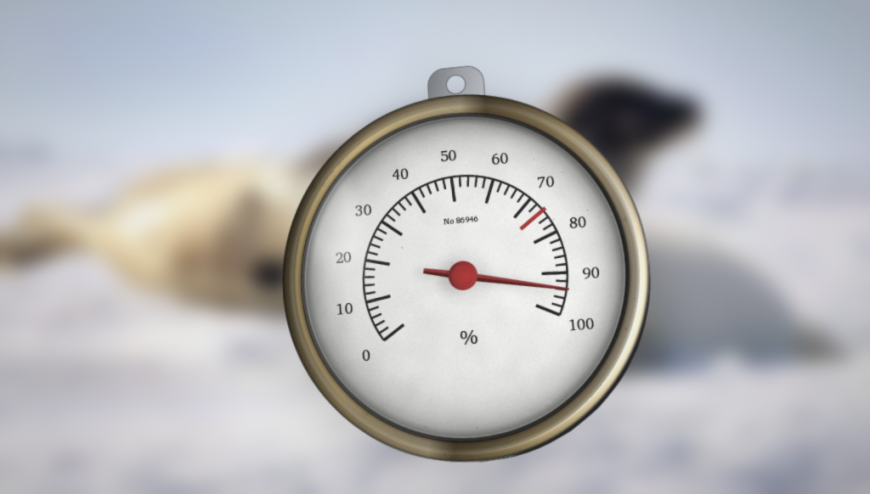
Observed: 94 %
